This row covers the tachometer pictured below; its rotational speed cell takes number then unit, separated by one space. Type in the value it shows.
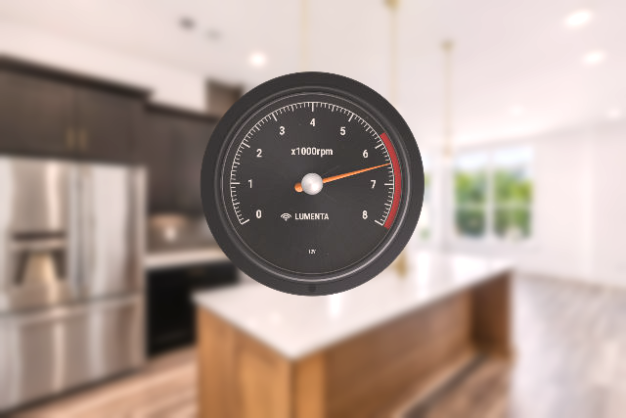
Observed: 6500 rpm
